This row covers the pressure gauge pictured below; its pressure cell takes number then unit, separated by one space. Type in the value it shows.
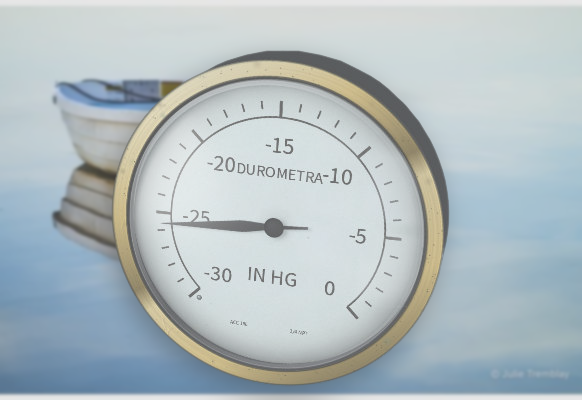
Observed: -25.5 inHg
